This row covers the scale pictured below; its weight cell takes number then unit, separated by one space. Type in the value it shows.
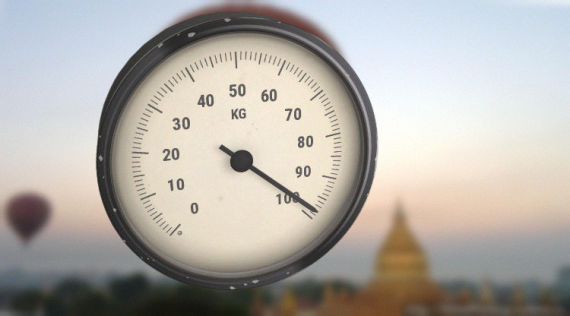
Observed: 98 kg
